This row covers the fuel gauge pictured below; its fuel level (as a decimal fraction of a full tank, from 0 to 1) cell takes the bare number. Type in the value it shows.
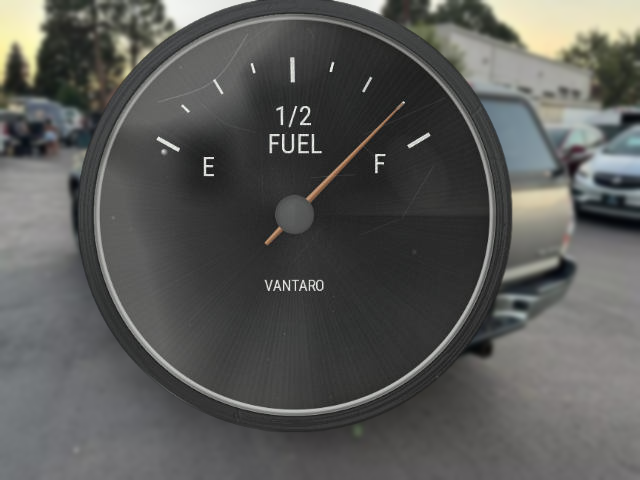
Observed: 0.875
